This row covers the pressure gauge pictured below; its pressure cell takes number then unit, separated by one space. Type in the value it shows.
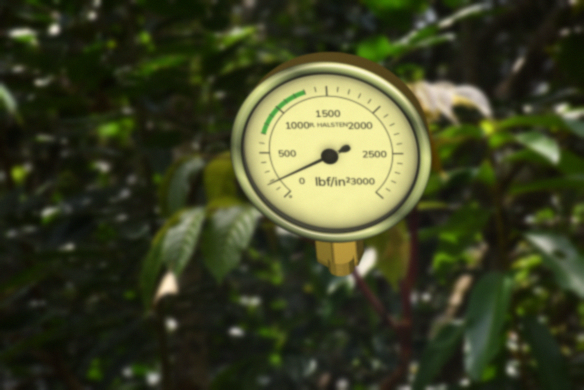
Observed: 200 psi
